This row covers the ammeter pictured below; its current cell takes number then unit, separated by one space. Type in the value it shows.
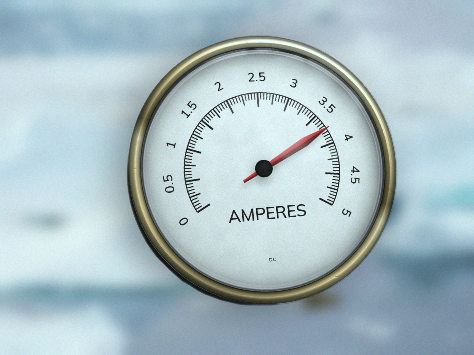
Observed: 3.75 A
